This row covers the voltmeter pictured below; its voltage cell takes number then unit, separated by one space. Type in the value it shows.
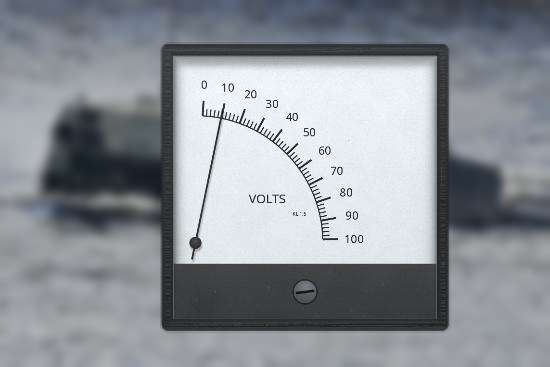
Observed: 10 V
